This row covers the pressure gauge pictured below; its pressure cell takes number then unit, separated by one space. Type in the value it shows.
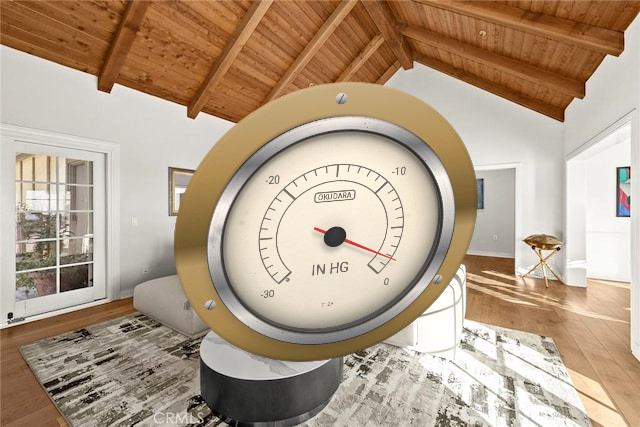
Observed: -2 inHg
